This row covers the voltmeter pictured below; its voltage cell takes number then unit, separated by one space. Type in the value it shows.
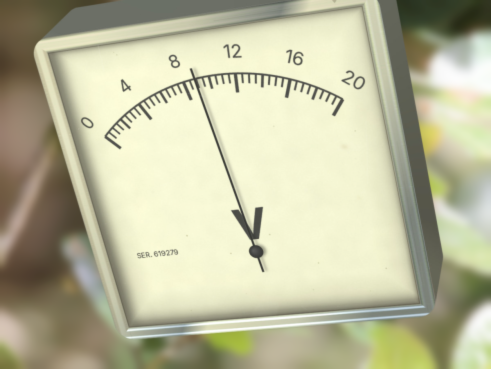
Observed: 9 V
